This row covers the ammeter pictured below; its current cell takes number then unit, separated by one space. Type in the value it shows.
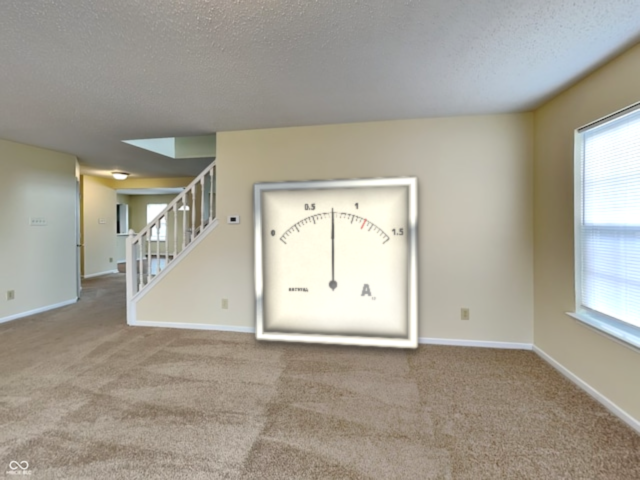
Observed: 0.75 A
